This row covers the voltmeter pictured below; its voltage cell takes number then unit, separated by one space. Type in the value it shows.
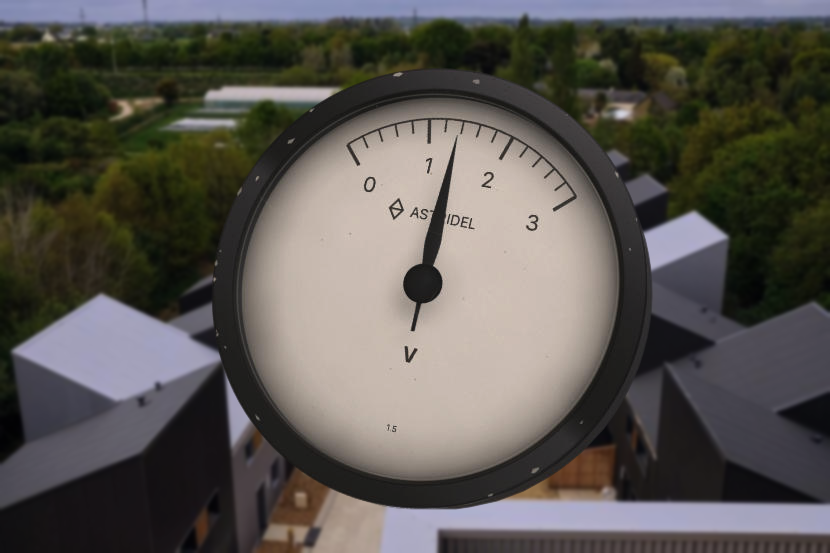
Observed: 1.4 V
